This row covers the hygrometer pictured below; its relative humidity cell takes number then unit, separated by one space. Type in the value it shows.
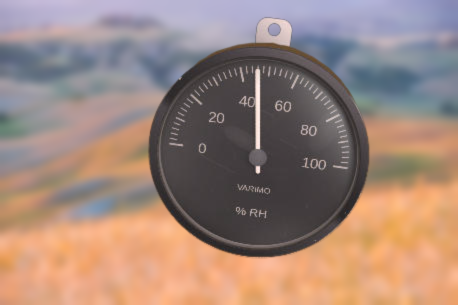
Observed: 46 %
